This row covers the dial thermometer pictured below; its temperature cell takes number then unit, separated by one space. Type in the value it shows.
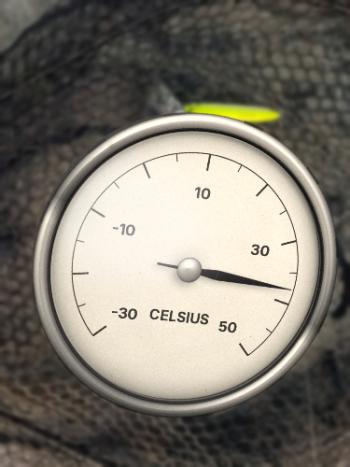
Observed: 37.5 °C
